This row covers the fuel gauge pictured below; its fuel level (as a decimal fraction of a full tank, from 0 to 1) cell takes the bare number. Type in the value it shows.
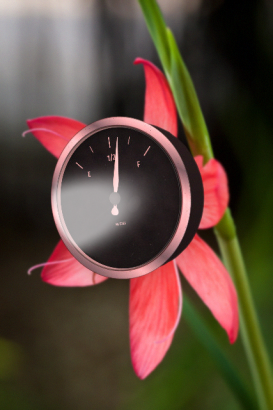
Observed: 0.625
